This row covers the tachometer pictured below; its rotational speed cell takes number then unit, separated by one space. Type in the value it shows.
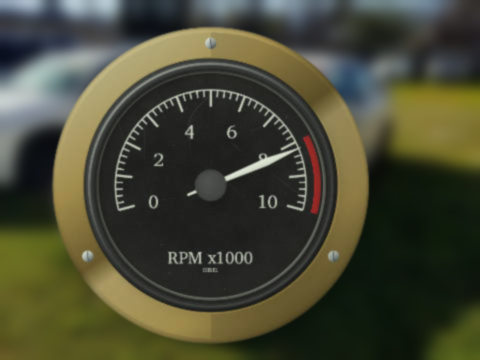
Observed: 8200 rpm
